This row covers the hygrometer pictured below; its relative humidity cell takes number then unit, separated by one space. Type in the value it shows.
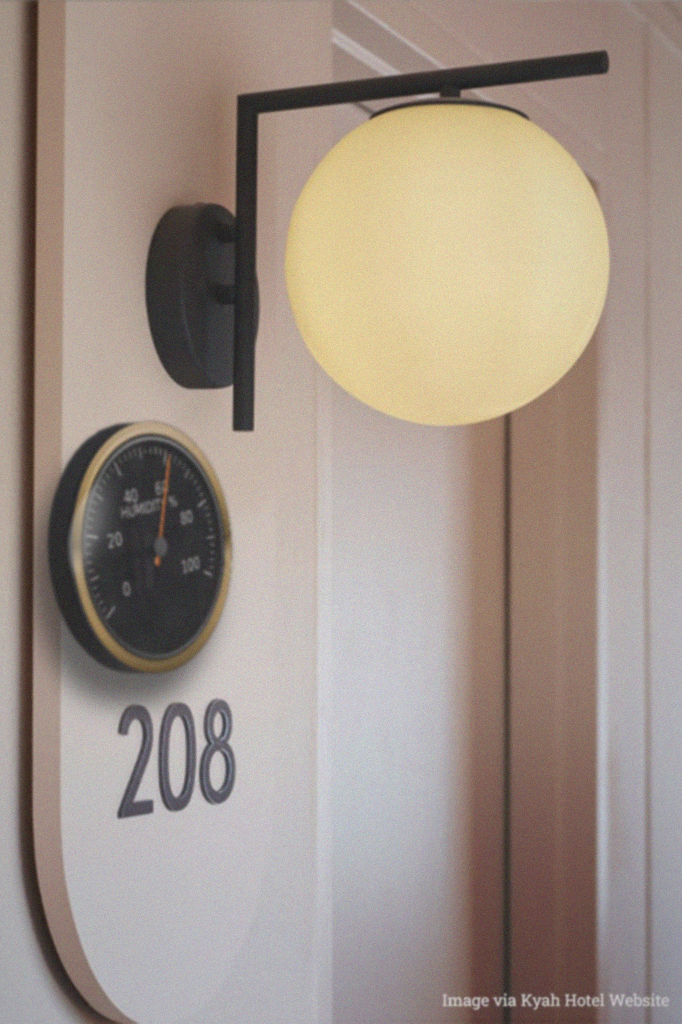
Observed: 60 %
